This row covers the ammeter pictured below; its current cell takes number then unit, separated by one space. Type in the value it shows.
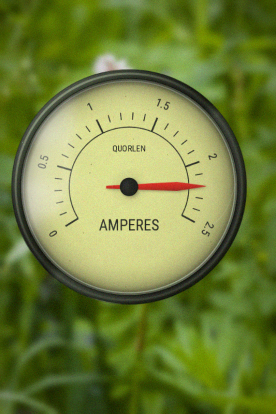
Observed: 2.2 A
